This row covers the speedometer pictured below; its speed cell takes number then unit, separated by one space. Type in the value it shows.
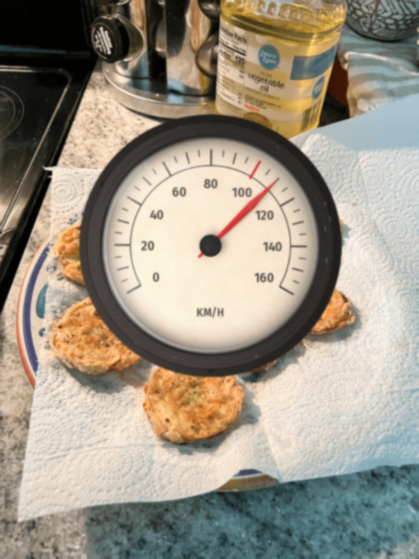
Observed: 110 km/h
